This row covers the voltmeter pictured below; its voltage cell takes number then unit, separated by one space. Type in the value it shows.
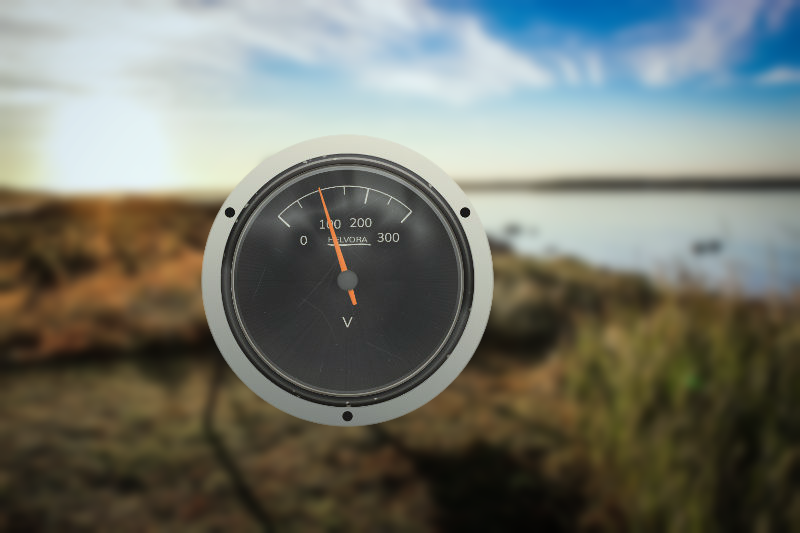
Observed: 100 V
